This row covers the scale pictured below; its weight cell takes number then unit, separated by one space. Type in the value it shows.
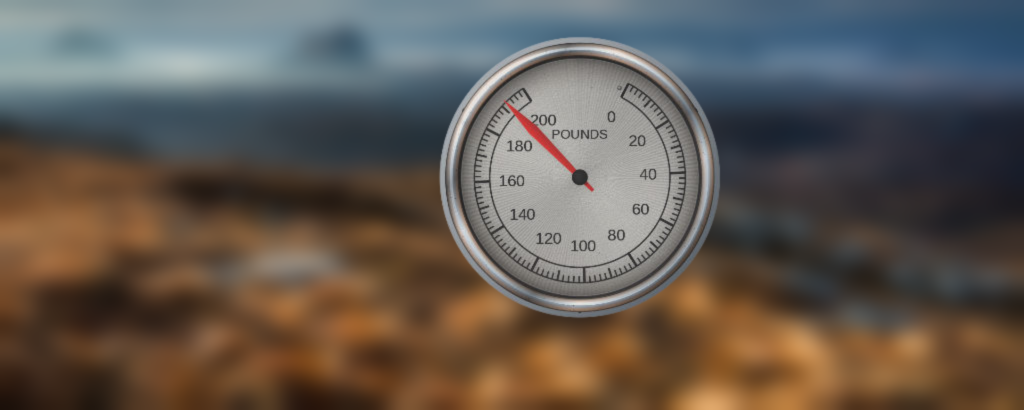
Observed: 192 lb
